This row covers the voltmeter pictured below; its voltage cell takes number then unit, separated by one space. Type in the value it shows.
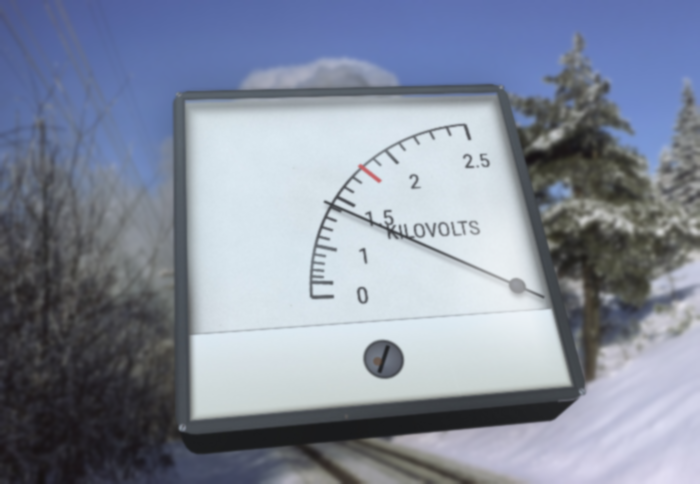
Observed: 1.4 kV
